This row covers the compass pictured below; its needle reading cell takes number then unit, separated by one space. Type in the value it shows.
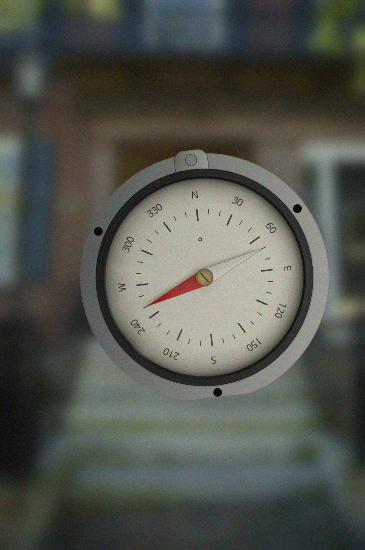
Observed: 250 °
